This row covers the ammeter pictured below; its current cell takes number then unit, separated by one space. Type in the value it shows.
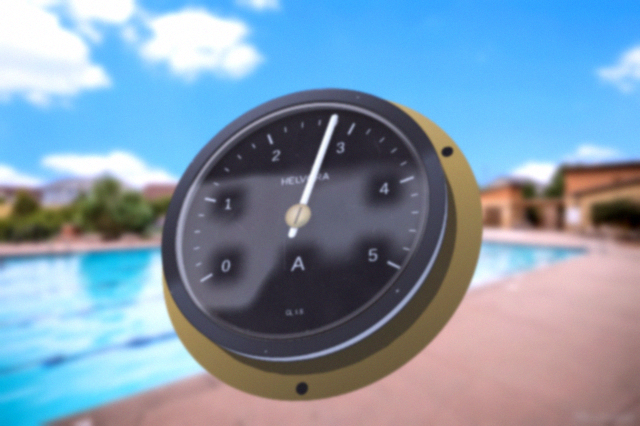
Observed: 2.8 A
